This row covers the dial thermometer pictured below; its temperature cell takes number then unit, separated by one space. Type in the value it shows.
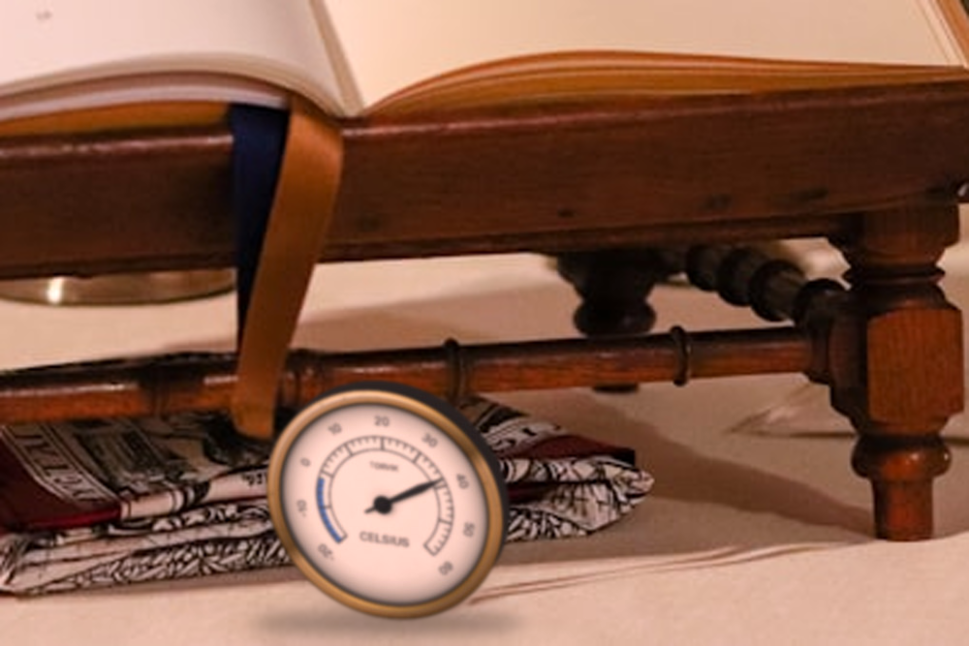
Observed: 38 °C
